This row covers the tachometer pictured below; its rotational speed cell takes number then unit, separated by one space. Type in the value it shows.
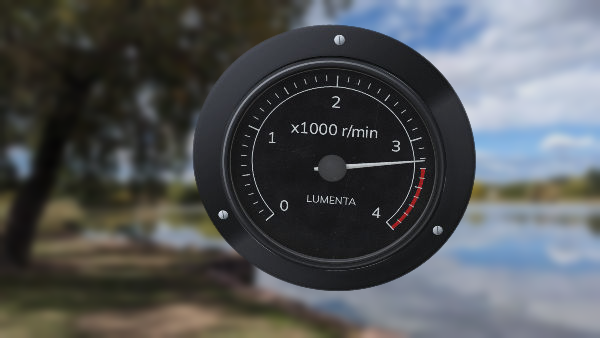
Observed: 3200 rpm
